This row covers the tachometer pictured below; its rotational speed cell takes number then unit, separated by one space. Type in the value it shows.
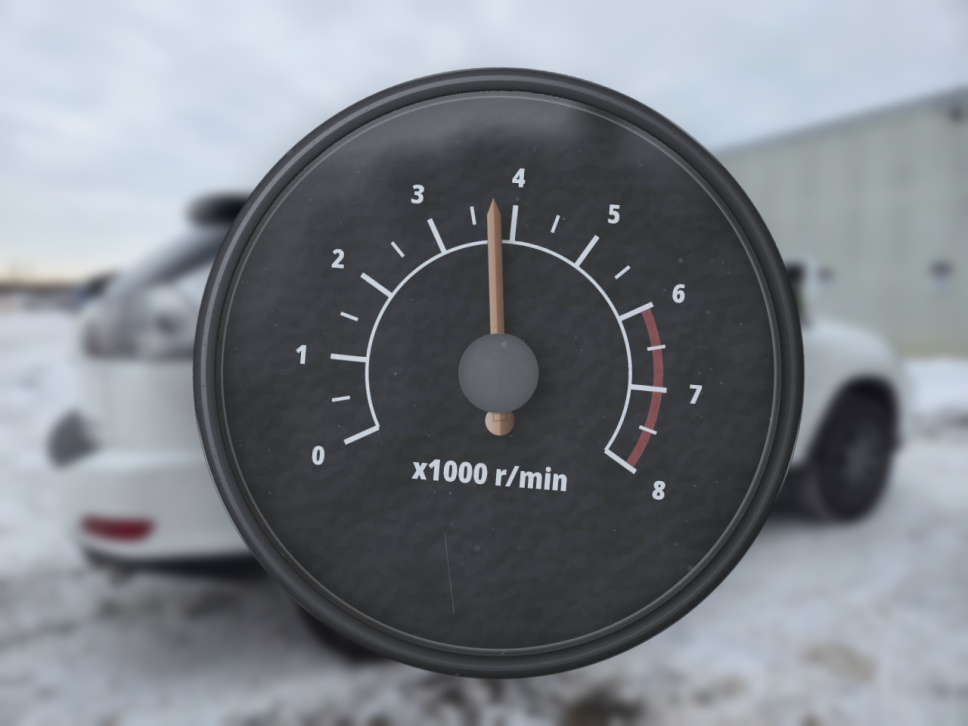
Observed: 3750 rpm
